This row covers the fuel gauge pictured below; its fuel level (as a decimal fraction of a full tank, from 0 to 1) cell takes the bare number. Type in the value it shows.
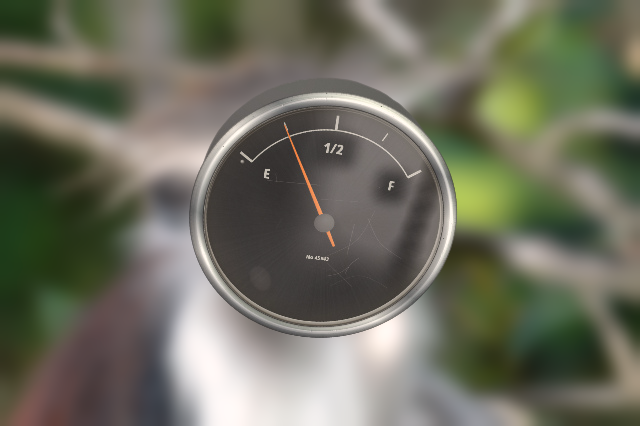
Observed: 0.25
